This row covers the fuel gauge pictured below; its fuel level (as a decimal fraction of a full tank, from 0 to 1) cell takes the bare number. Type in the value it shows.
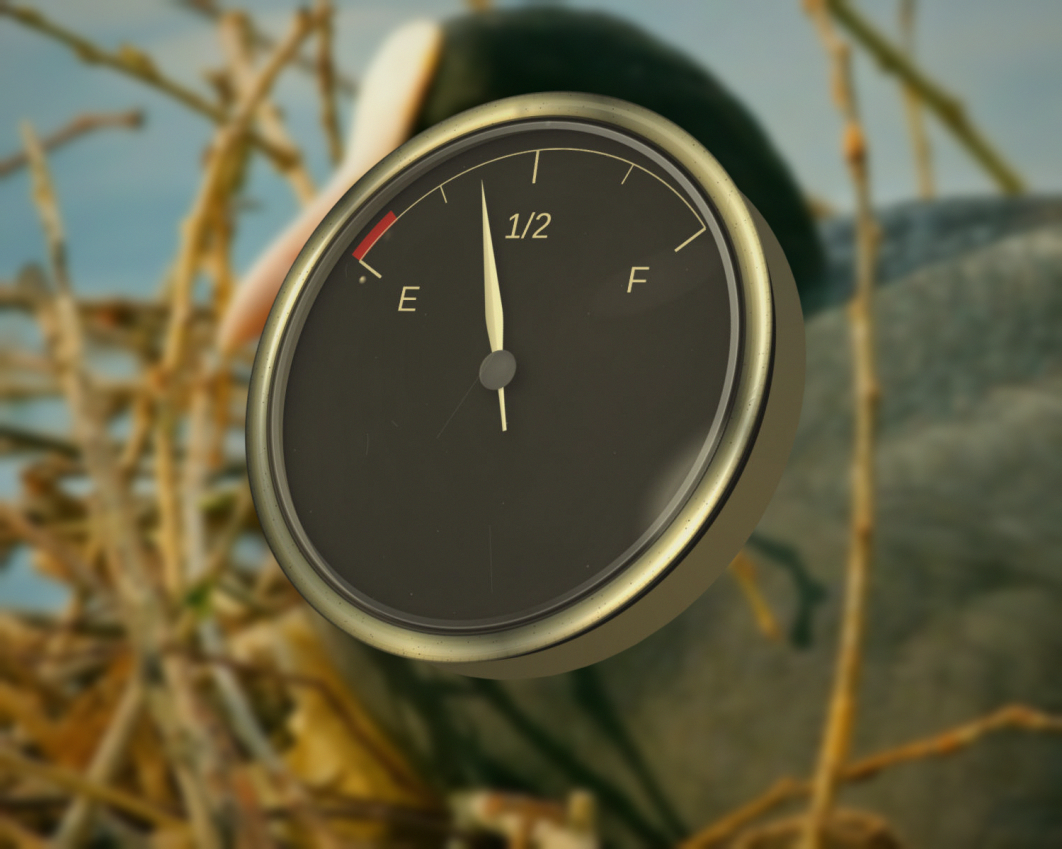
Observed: 0.375
